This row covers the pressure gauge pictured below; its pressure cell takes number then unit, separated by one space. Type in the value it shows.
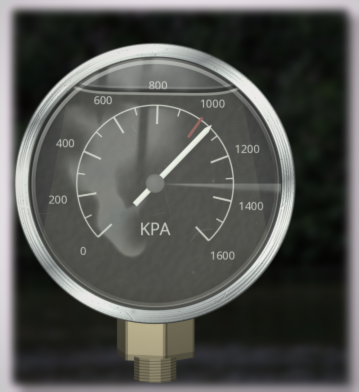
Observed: 1050 kPa
